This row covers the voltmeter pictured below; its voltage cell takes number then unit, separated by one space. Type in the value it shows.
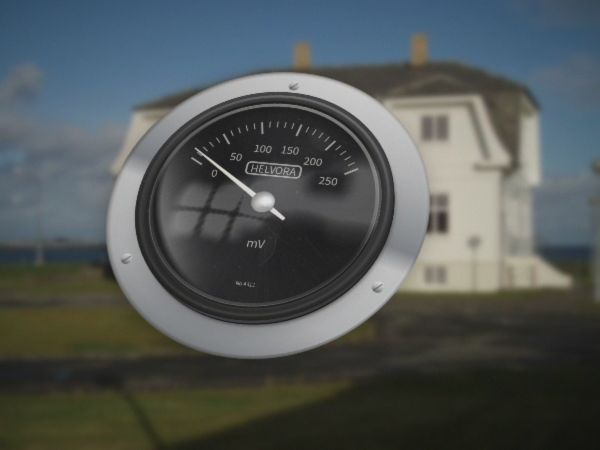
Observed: 10 mV
